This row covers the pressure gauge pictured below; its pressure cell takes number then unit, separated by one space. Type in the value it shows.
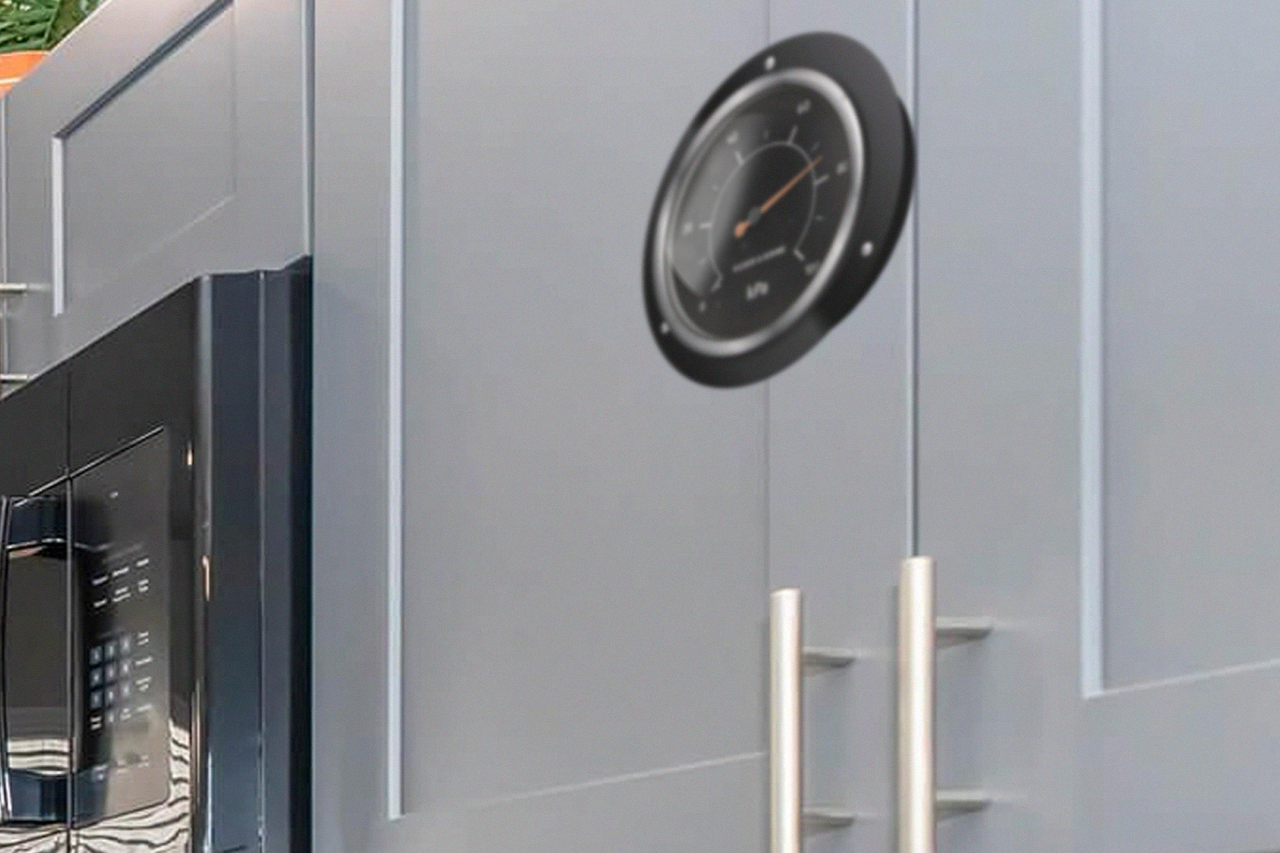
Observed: 75 kPa
